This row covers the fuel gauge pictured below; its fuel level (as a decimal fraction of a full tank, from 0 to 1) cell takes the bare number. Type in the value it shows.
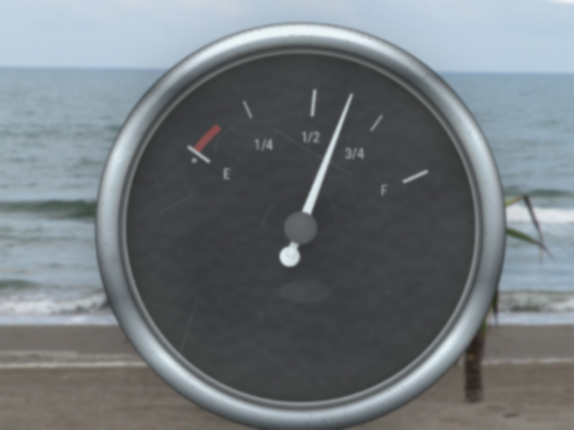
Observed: 0.625
